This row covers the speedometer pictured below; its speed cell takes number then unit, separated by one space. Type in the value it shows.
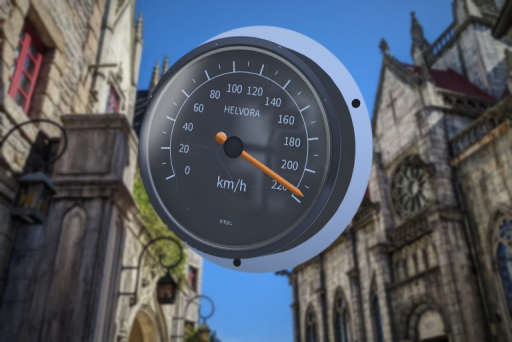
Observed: 215 km/h
